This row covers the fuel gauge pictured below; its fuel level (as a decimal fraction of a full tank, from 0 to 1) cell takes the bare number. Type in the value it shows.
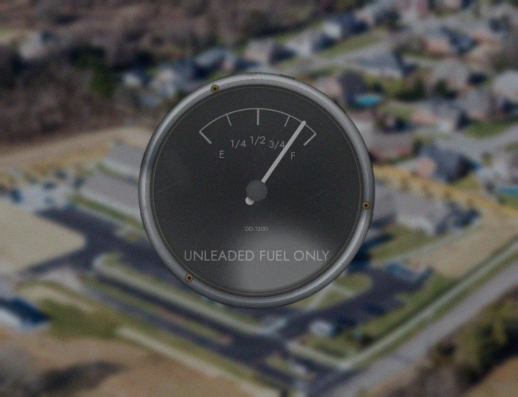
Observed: 0.875
